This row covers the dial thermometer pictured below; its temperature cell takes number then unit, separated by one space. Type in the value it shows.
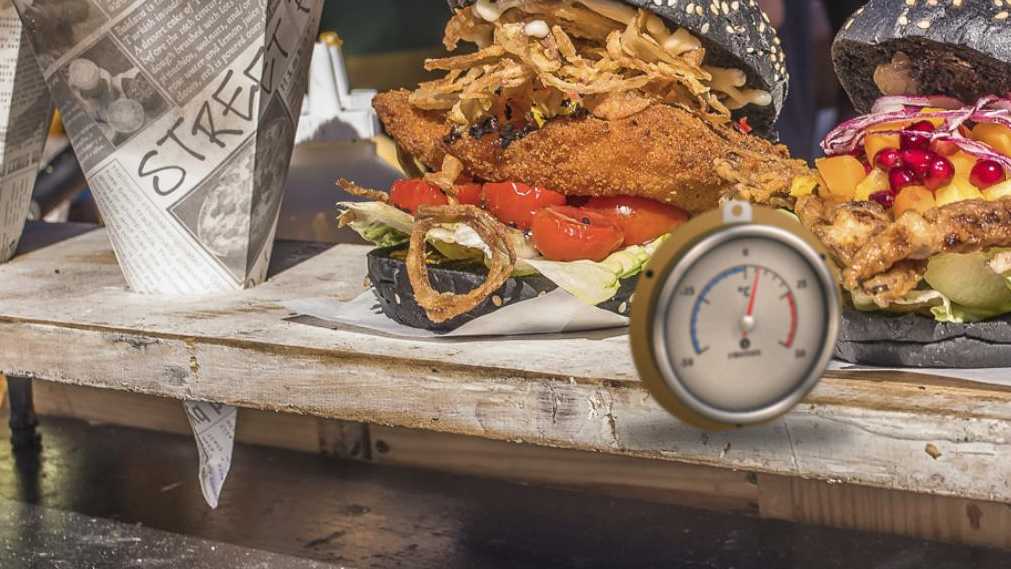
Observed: 5 °C
